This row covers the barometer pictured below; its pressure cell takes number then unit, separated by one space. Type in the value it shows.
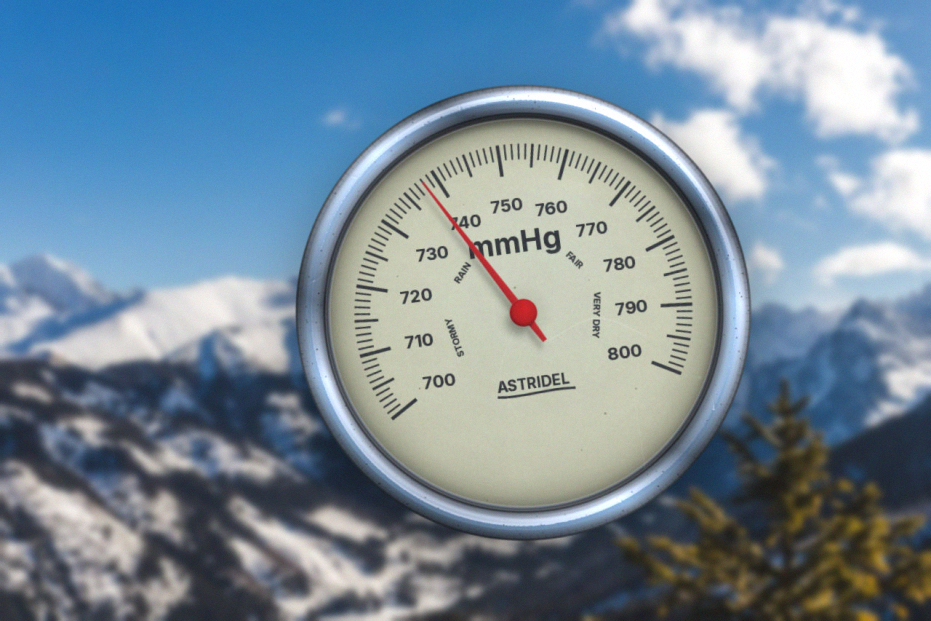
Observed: 738 mmHg
